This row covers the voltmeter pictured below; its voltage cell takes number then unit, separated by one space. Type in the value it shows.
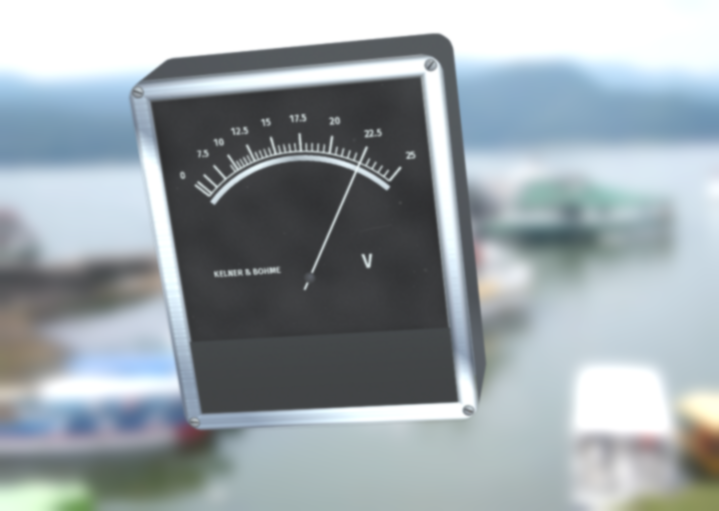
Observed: 22.5 V
